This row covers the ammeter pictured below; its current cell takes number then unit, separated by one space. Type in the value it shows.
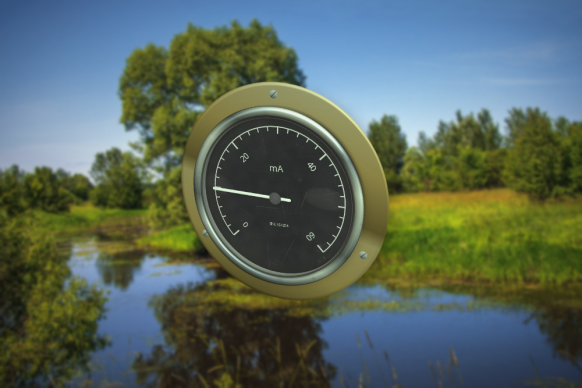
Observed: 10 mA
